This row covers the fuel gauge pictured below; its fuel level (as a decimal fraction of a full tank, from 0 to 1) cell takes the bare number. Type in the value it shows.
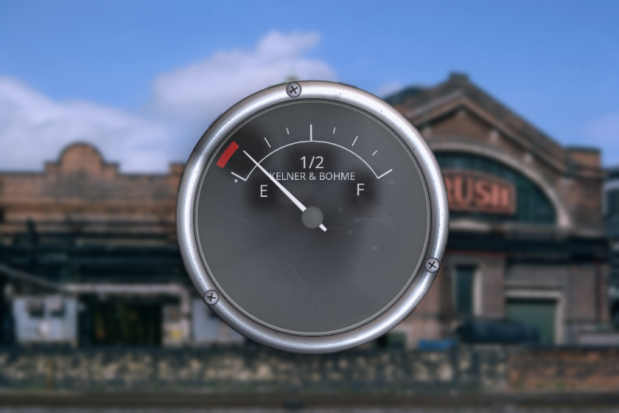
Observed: 0.125
